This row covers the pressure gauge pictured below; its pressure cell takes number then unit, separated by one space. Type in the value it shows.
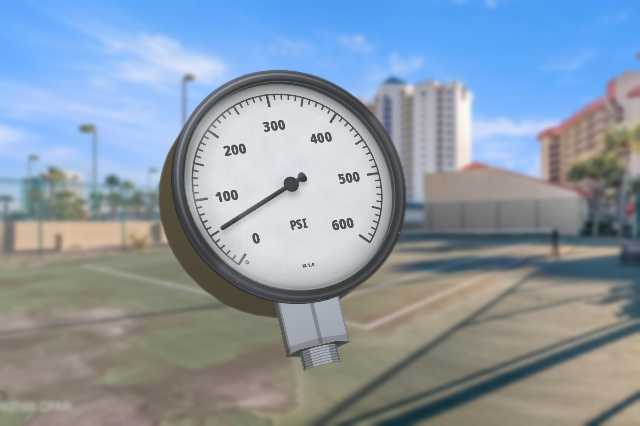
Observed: 50 psi
